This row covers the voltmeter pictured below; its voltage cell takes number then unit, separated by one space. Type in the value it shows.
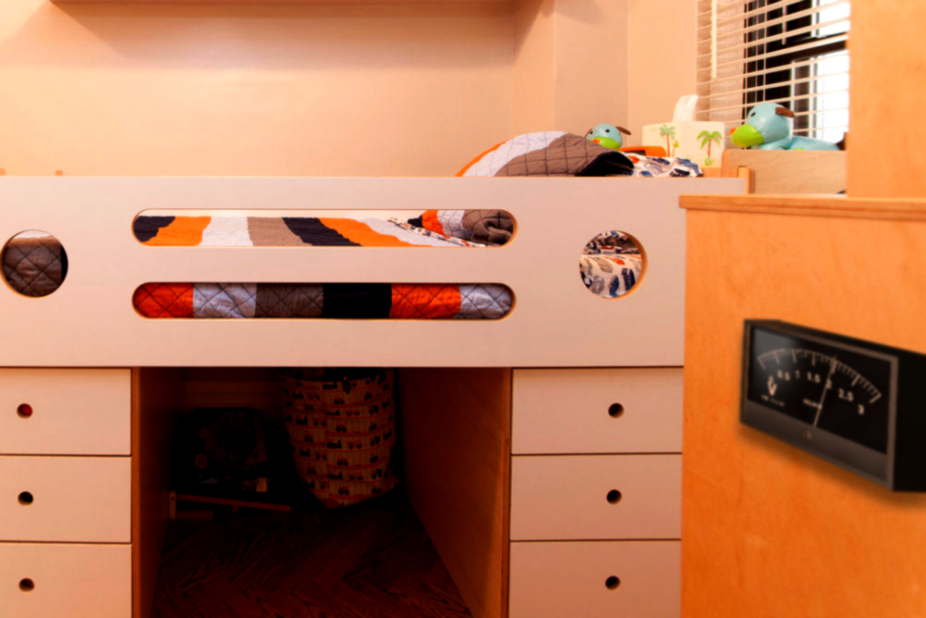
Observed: 2 V
